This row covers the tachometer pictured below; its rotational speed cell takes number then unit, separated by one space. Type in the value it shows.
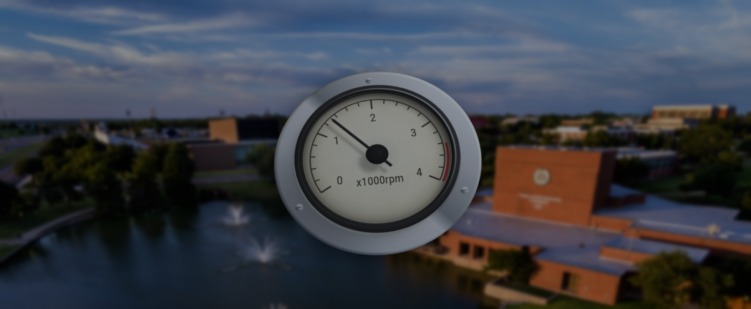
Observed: 1300 rpm
